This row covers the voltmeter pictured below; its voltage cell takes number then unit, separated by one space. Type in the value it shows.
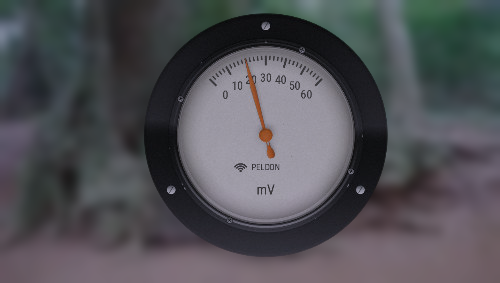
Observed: 20 mV
